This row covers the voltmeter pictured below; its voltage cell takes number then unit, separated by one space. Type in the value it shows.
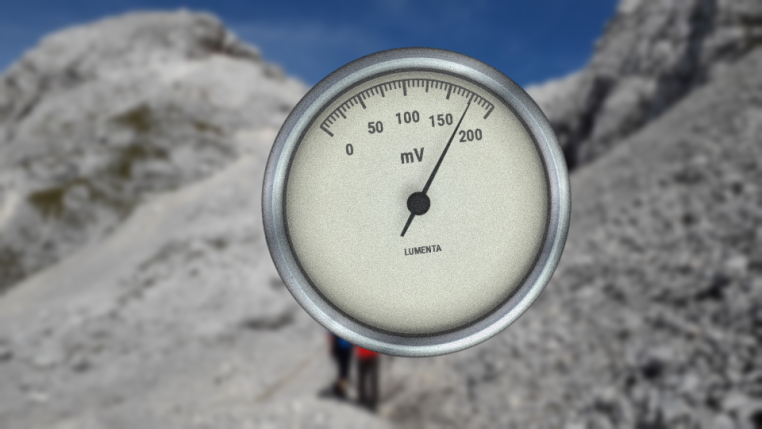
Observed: 175 mV
